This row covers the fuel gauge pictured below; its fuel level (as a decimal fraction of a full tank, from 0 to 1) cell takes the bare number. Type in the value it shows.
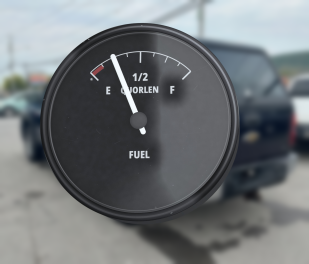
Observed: 0.25
